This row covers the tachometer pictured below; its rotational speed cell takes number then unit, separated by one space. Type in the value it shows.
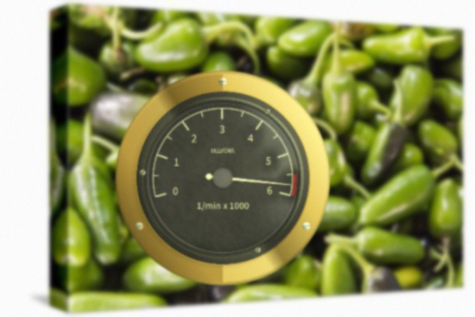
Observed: 5750 rpm
